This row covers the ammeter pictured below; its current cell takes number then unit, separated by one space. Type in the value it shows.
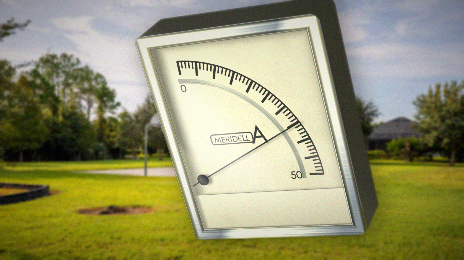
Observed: 35 A
